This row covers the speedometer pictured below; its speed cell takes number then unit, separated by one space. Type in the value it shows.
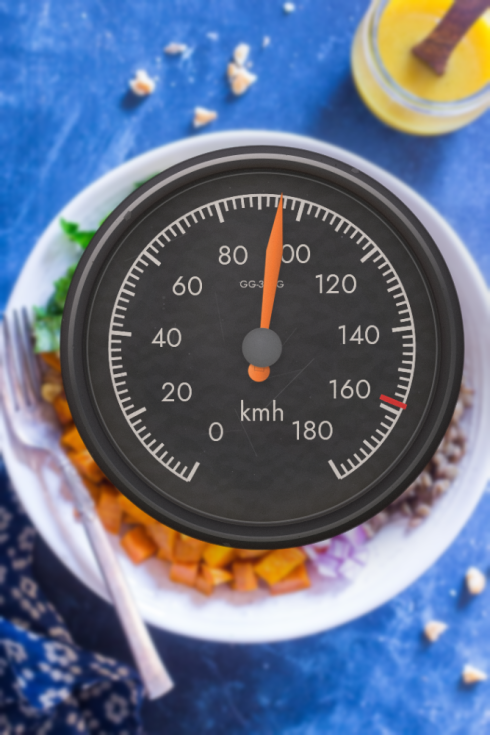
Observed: 95 km/h
